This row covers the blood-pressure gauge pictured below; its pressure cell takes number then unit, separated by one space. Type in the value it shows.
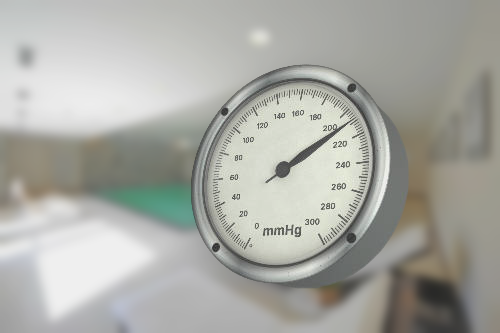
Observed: 210 mmHg
